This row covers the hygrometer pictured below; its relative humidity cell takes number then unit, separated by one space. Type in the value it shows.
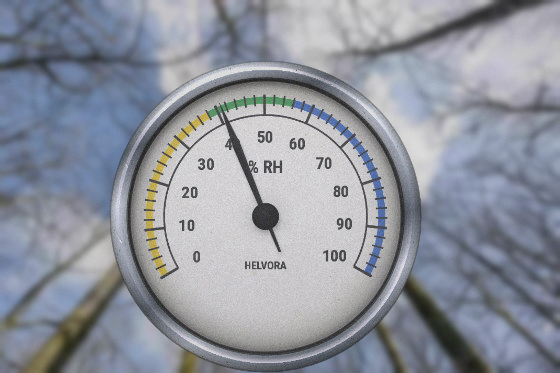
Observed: 41 %
